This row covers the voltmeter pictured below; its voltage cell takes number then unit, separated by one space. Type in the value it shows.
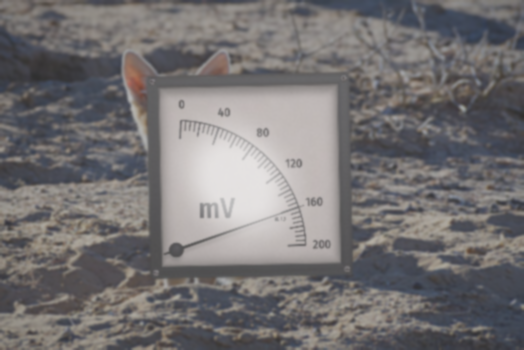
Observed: 160 mV
